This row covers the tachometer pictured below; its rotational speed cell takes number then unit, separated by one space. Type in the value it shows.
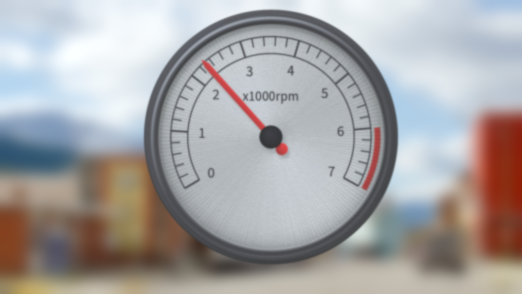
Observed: 2300 rpm
